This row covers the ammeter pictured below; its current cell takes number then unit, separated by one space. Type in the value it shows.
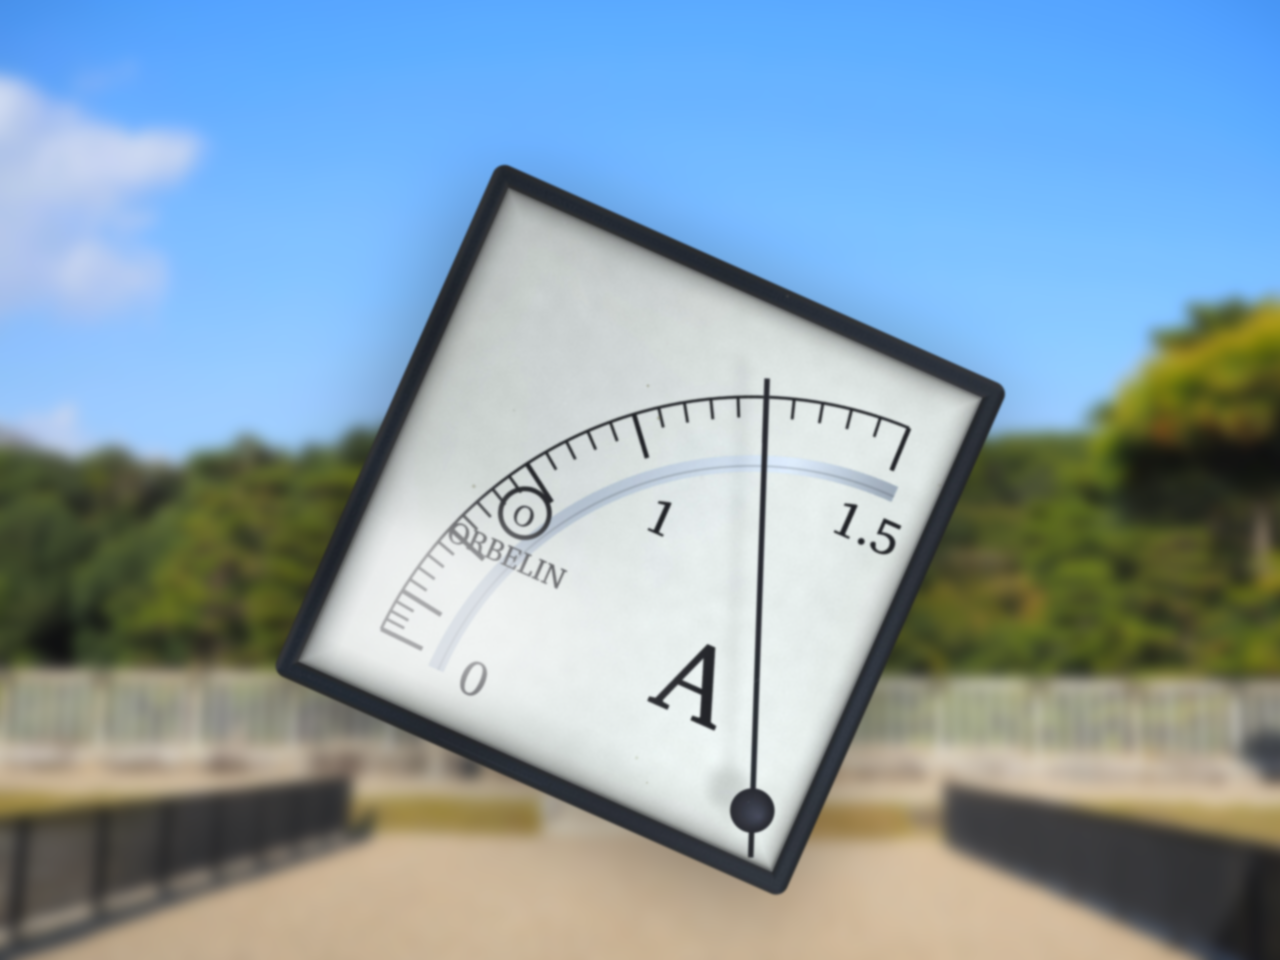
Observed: 1.25 A
